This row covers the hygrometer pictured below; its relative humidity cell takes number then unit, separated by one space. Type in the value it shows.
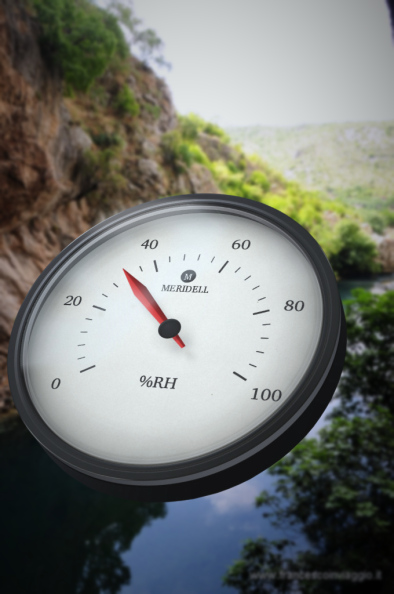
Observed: 32 %
